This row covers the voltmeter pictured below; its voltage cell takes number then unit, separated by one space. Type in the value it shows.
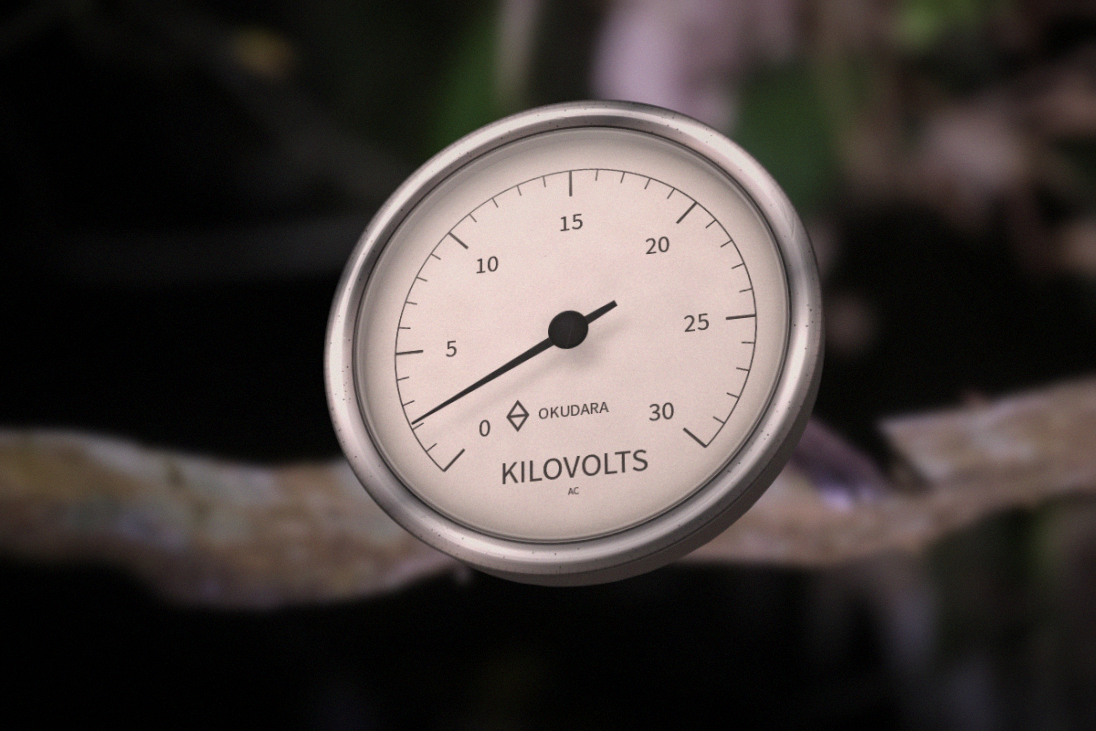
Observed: 2 kV
